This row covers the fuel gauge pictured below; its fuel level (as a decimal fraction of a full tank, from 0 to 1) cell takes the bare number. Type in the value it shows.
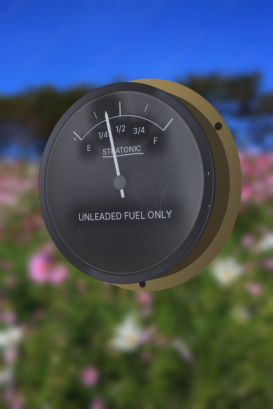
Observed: 0.375
